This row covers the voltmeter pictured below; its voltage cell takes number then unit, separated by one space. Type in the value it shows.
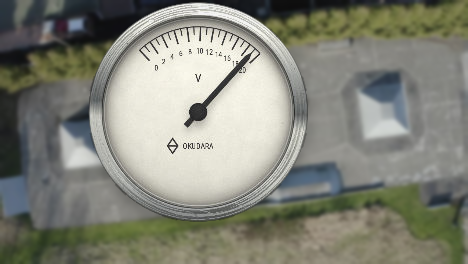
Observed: 19 V
